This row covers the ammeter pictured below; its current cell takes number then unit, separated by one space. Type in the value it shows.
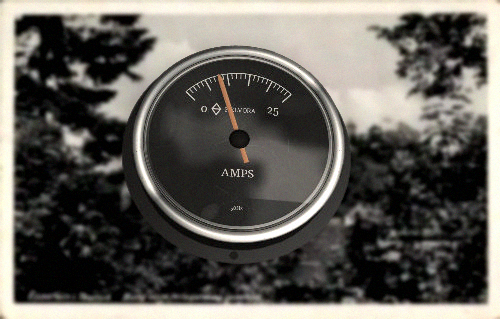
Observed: 8 A
